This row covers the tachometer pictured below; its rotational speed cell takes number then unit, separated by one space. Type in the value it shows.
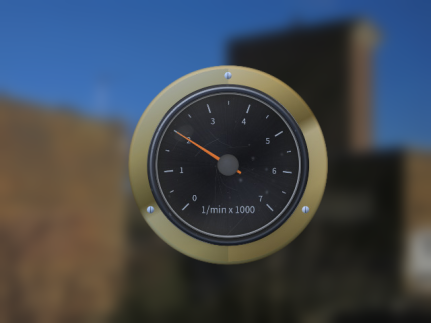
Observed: 2000 rpm
